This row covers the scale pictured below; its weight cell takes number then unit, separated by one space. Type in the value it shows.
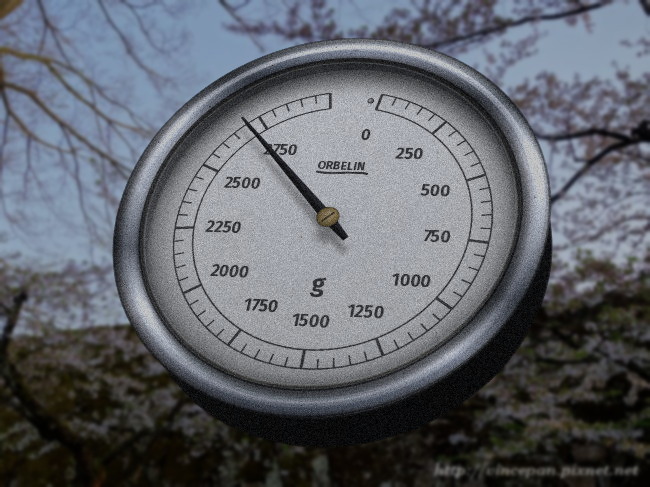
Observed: 2700 g
